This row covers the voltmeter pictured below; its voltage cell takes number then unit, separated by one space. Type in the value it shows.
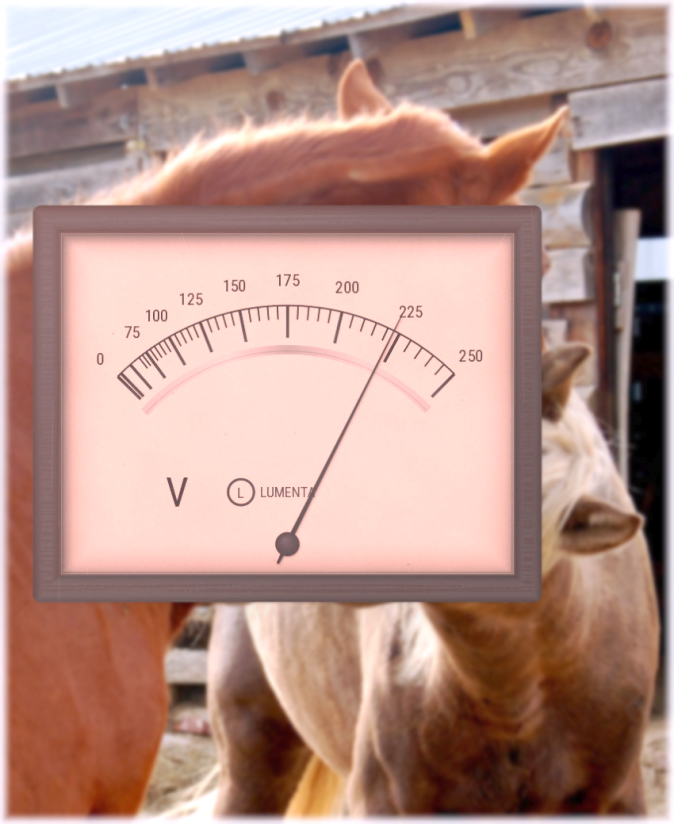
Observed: 222.5 V
